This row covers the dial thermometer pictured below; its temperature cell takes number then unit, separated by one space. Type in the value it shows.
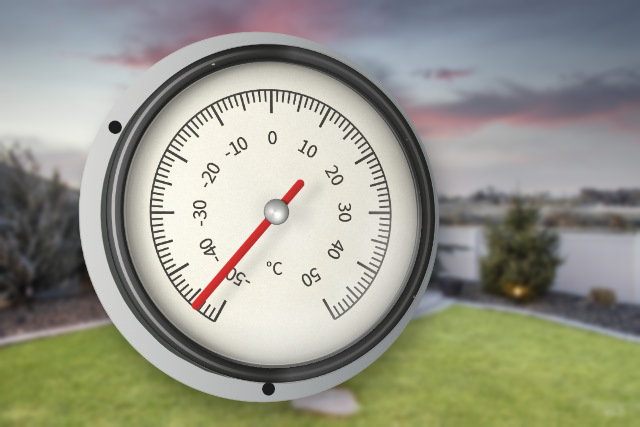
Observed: -46 °C
